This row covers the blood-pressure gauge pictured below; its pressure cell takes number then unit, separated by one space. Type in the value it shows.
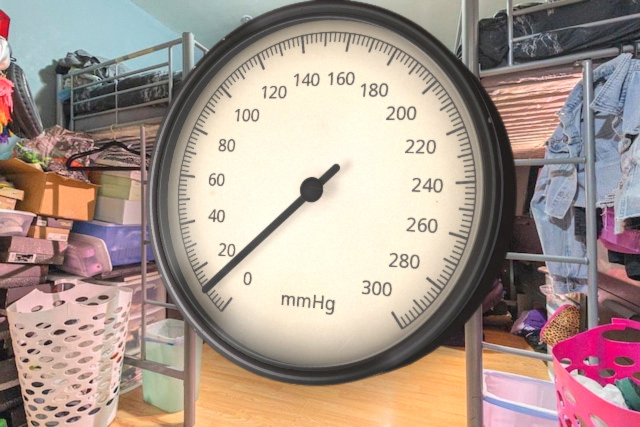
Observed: 10 mmHg
